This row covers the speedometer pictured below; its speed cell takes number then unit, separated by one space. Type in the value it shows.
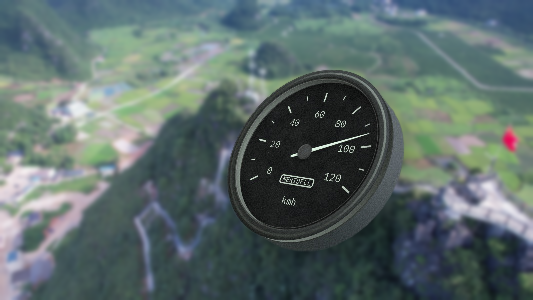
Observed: 95 km/h
